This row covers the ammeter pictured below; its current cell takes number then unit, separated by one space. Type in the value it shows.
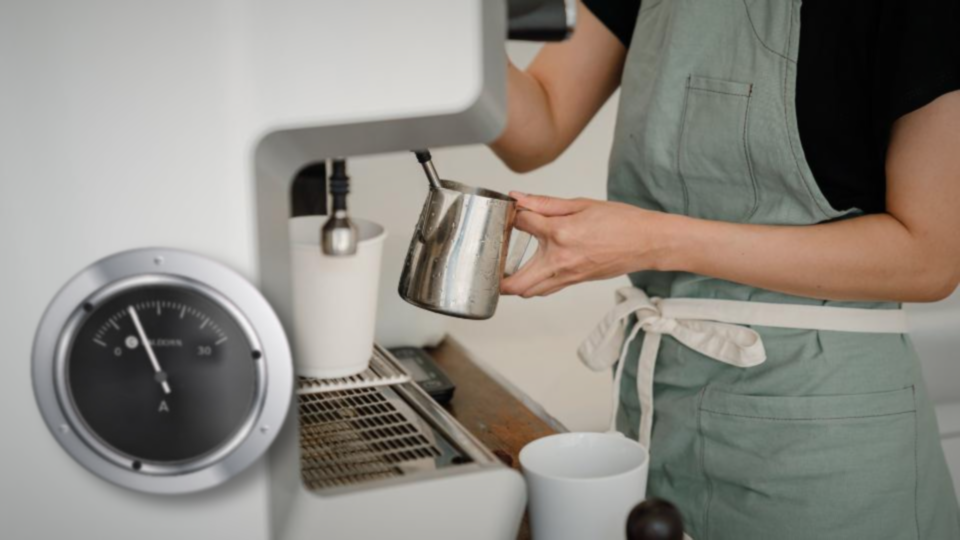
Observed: 10 A
